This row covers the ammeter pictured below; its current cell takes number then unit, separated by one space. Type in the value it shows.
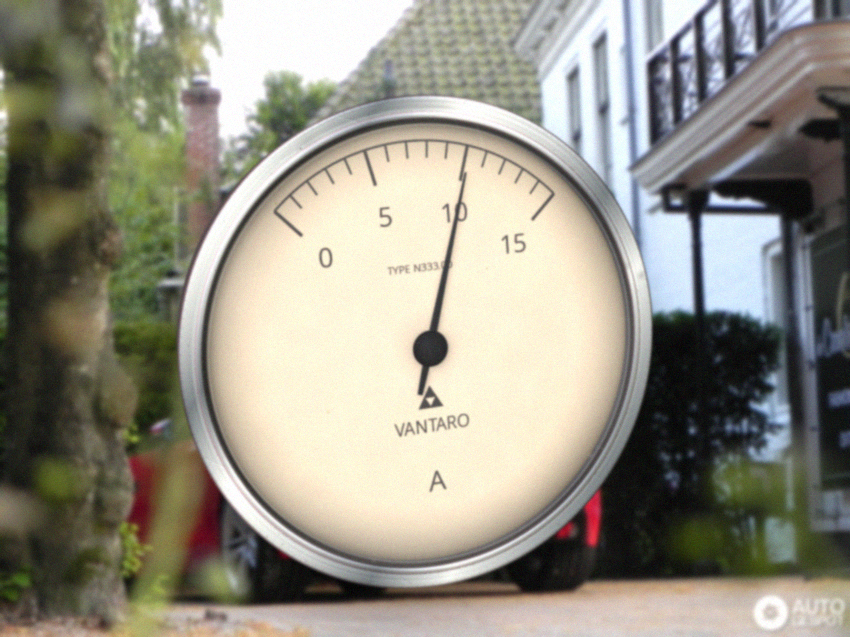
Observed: 10 A
